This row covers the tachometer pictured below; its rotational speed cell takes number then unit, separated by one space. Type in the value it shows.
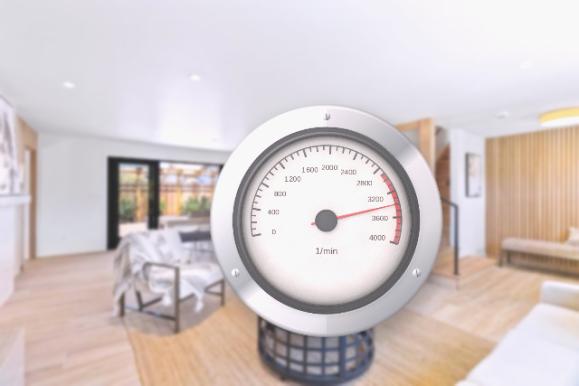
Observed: 3400 rpm
